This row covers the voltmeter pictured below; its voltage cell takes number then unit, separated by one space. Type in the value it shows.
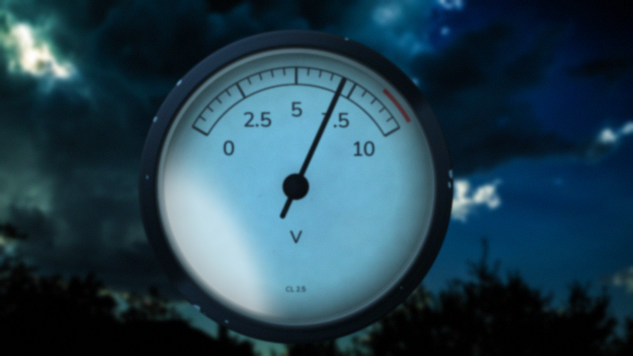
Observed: 7 V
